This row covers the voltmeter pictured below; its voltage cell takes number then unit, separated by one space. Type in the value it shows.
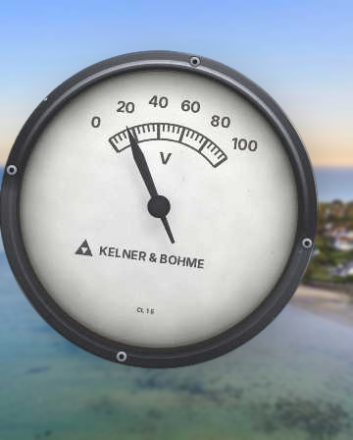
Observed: 16 V
